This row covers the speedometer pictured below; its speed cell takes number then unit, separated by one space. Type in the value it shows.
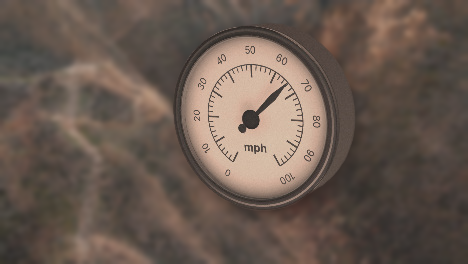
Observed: 66 mph
